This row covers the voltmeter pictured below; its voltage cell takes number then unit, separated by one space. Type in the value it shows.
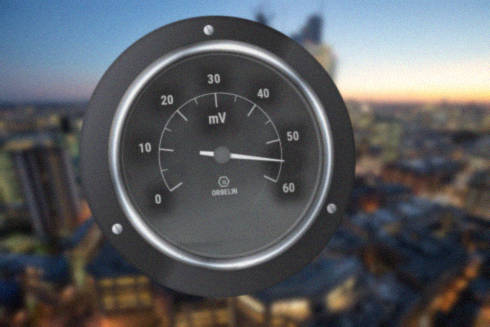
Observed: 55 mV
